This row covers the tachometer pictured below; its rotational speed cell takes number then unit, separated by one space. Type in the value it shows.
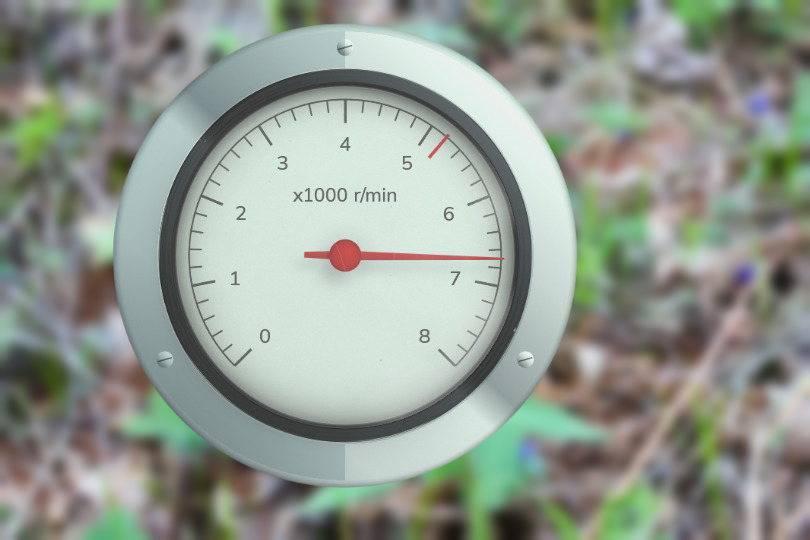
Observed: 6700 rpm
